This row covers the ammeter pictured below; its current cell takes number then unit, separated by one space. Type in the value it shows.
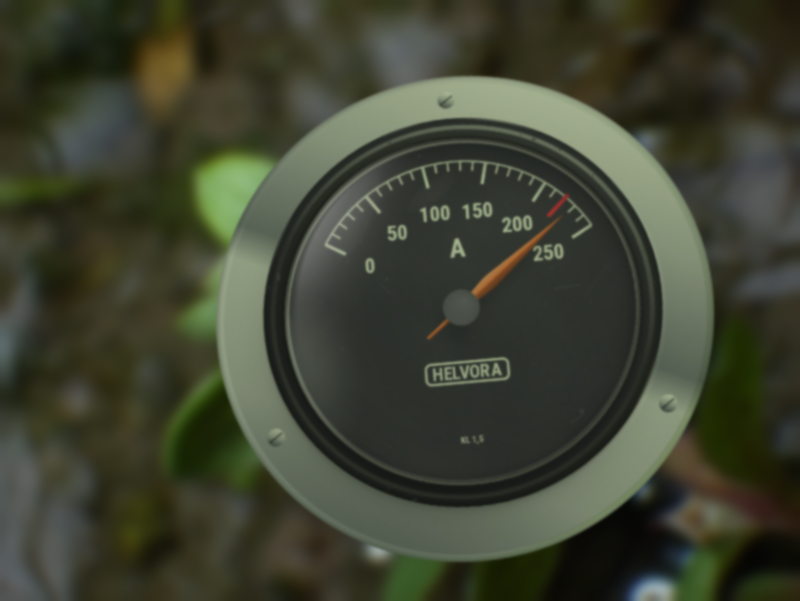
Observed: 230 A
